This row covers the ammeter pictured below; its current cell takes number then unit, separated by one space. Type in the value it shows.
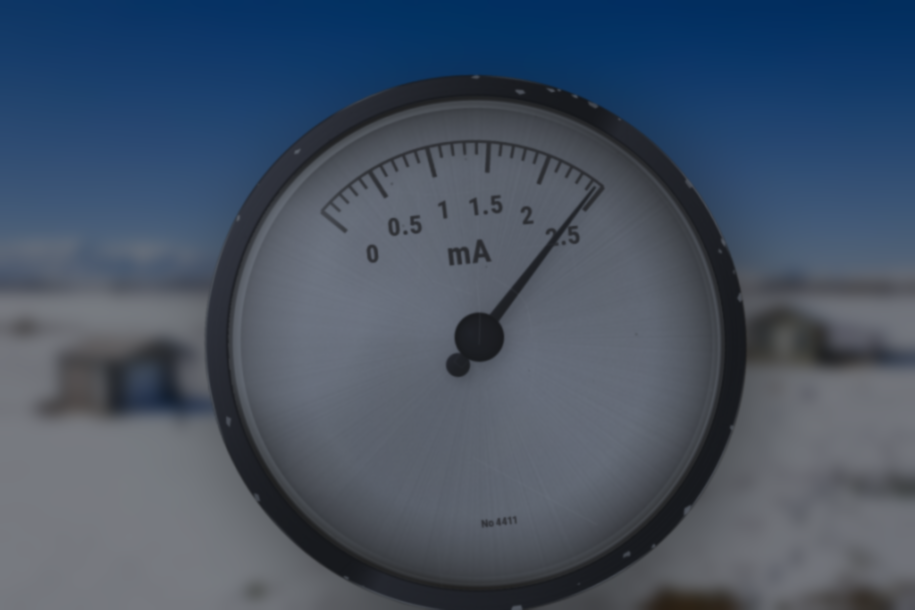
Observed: 2.45 mA
